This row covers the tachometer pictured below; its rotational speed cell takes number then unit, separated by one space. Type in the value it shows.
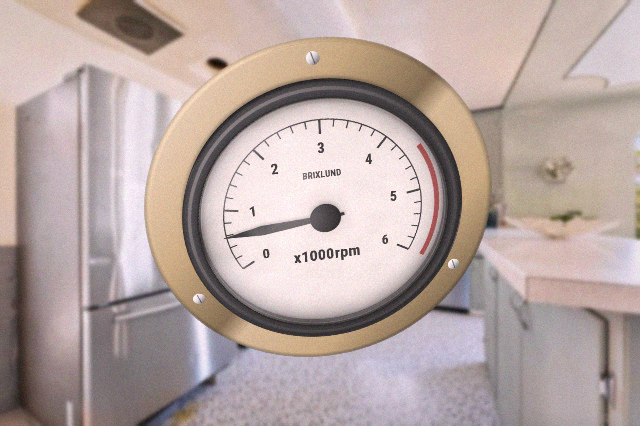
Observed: 600 rpm
